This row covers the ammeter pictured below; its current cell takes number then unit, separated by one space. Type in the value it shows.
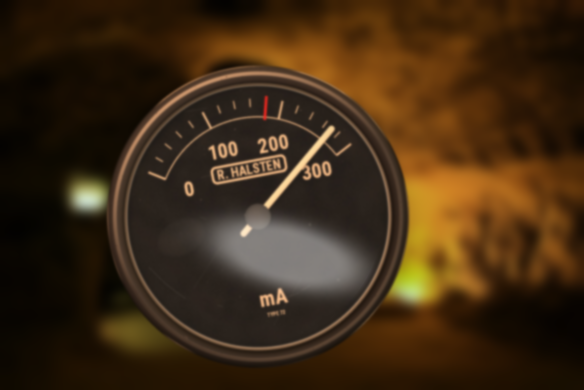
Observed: 270 mA
